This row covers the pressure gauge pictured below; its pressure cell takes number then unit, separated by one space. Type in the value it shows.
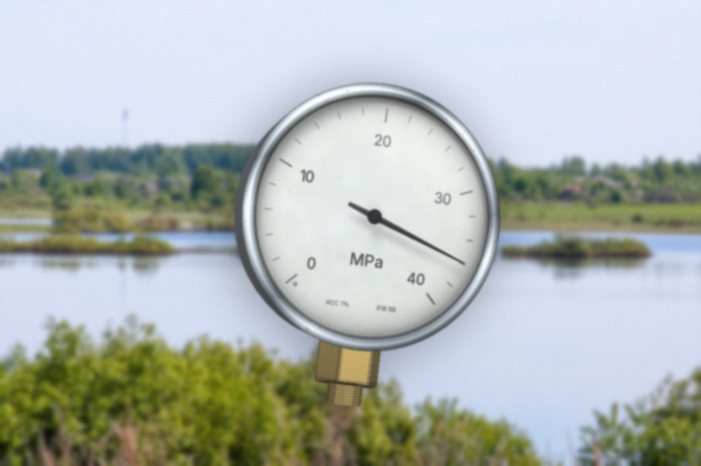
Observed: 36 MPa
